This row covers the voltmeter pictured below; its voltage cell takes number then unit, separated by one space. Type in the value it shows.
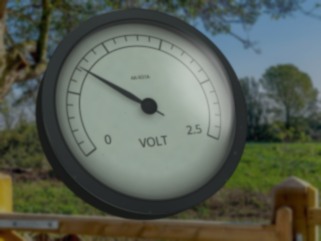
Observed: 0.7 V
